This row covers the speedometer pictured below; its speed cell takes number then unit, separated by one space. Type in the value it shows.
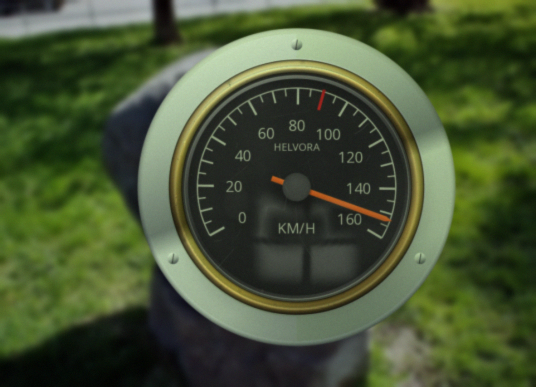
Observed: 152.5 km/h
